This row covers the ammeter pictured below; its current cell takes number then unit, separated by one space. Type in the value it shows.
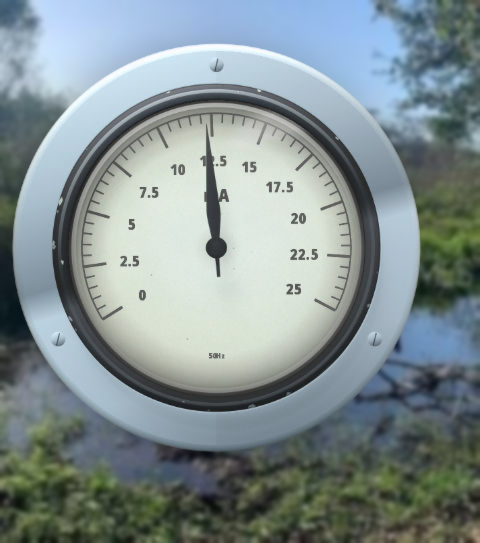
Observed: 12.25 mA
